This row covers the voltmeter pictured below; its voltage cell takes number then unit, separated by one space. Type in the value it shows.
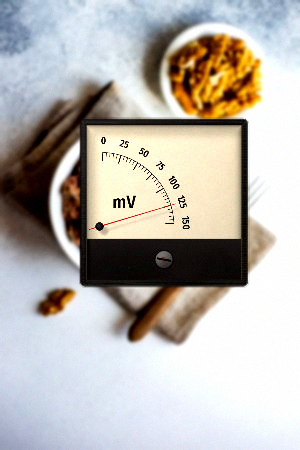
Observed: 125 mV
